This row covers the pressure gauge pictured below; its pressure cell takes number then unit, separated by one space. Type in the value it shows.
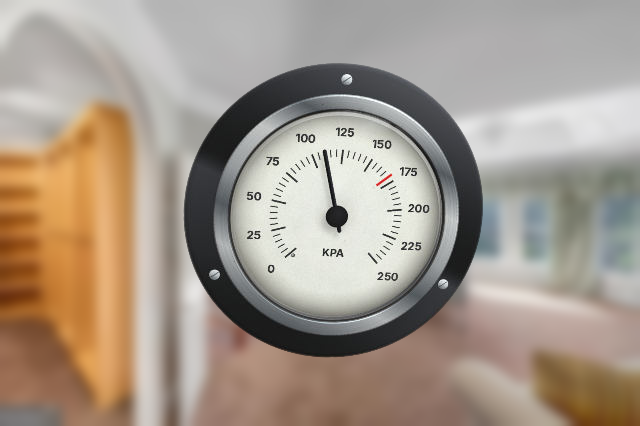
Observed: 110 kPa
